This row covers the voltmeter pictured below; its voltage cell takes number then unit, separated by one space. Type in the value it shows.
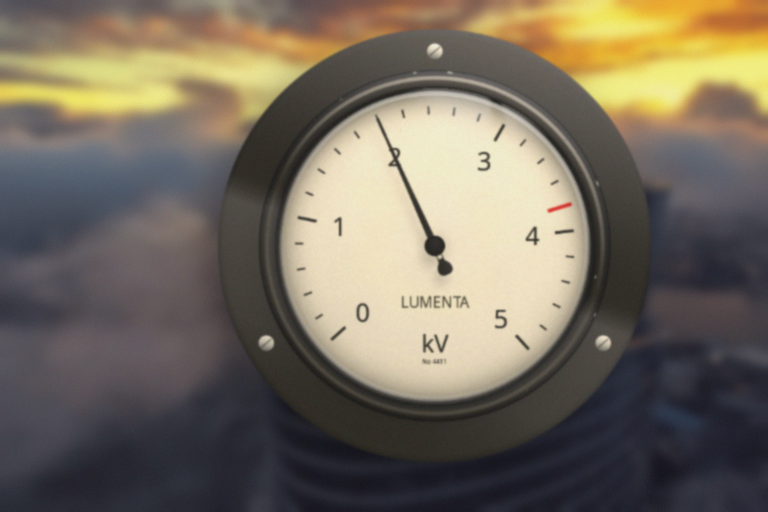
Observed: 2 kV
